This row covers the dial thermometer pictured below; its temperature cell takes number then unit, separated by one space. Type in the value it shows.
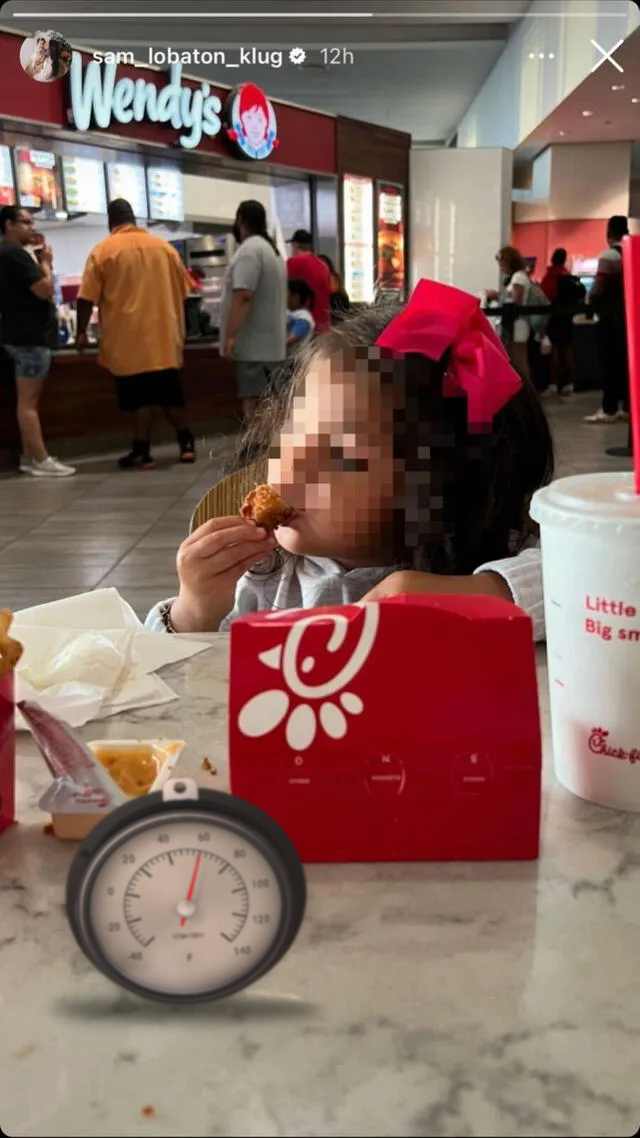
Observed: 60 °F
